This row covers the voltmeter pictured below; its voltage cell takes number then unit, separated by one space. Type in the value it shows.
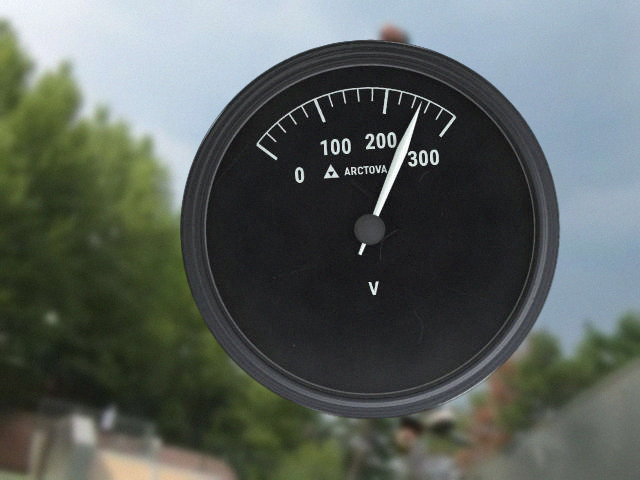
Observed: 250 V
